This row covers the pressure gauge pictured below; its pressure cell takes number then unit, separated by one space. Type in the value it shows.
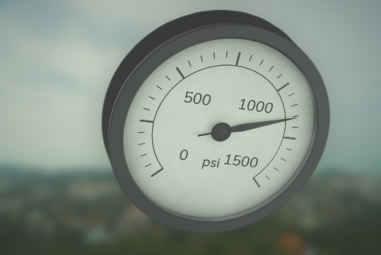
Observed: 1150 psi
